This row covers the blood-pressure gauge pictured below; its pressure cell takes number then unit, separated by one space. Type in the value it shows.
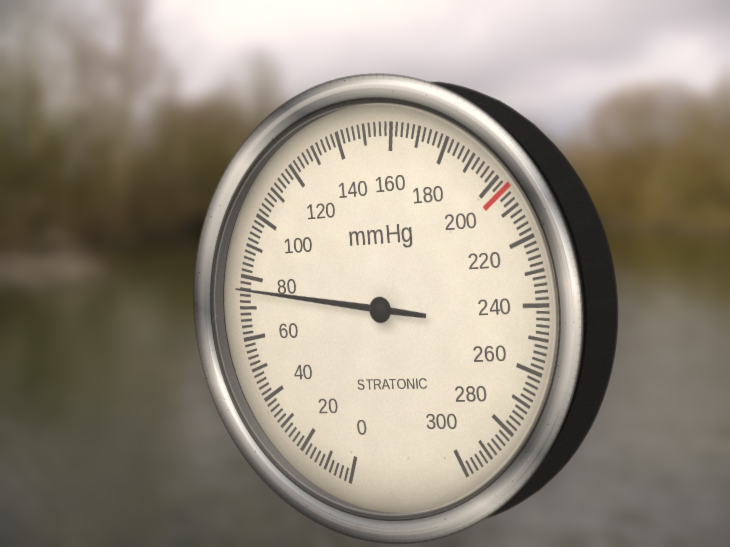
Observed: 76 mmHg
